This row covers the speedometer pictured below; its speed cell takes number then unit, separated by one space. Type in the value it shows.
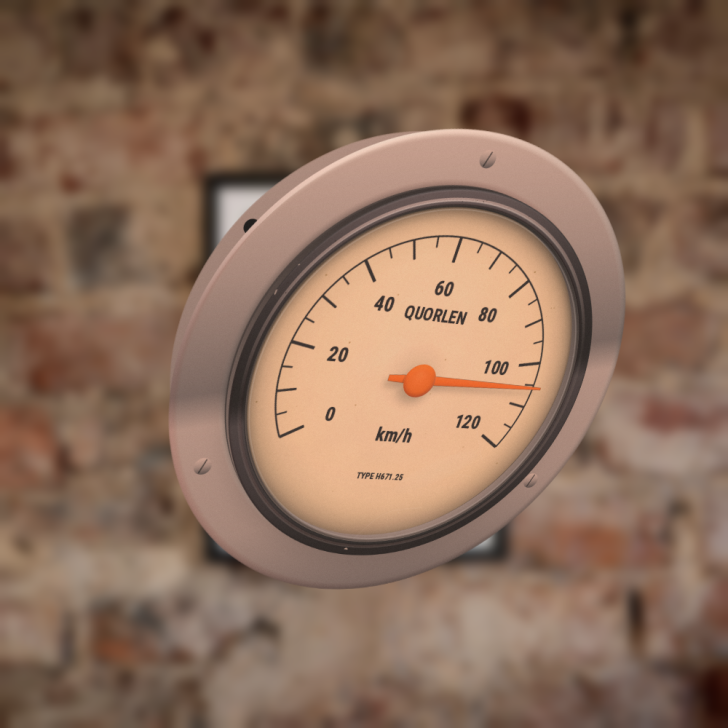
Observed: 105 km/h
